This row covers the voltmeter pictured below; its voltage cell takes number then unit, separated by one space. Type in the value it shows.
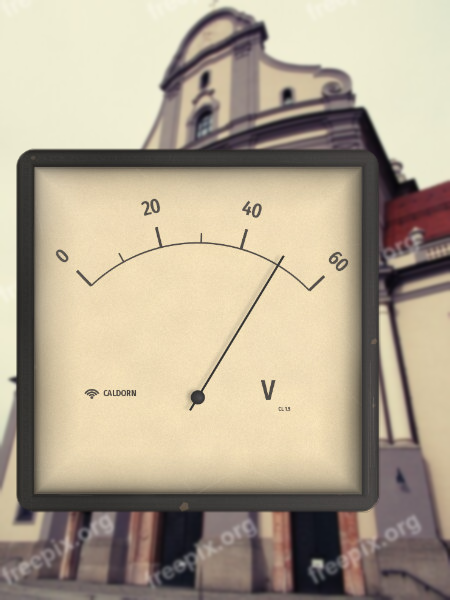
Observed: 50 V
